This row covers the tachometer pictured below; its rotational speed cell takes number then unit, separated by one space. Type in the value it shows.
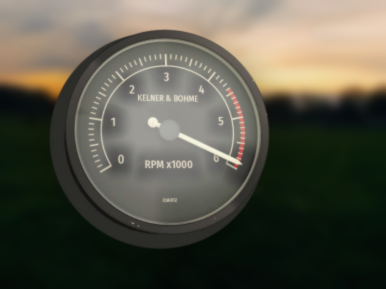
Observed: 5900 rpm
